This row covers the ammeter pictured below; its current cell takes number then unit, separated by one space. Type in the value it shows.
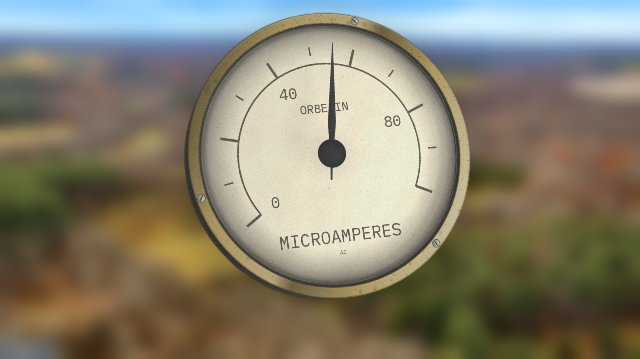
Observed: 55 µA
